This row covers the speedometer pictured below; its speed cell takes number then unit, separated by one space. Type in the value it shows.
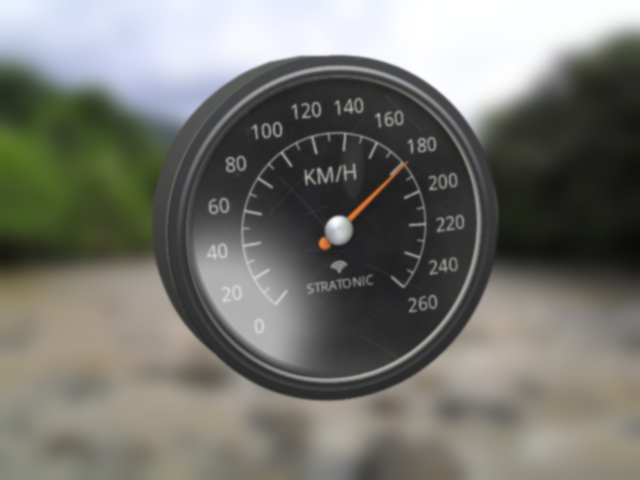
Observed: 180 km/h
